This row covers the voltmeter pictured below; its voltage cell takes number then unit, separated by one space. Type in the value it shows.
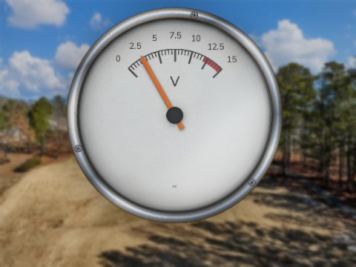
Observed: 2.5 V
